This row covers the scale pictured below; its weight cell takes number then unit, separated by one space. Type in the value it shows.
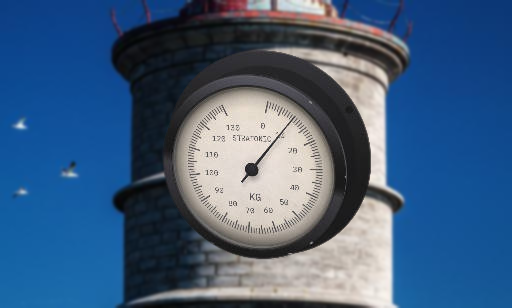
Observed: 10 kg
